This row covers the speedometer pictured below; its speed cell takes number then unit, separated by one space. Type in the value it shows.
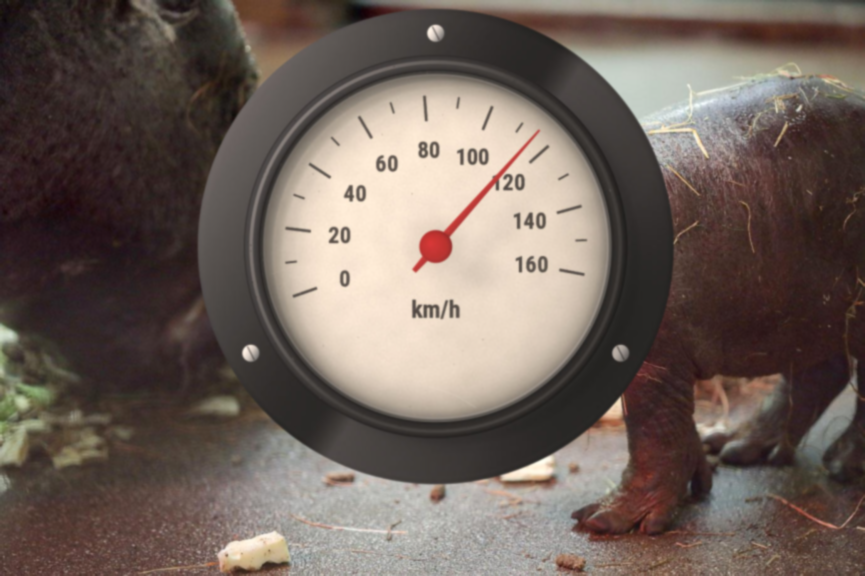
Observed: 115 km/h
